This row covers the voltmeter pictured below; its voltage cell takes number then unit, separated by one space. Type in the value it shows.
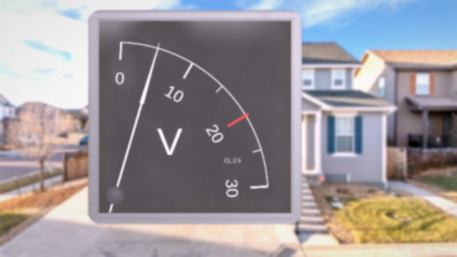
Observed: 5 V
